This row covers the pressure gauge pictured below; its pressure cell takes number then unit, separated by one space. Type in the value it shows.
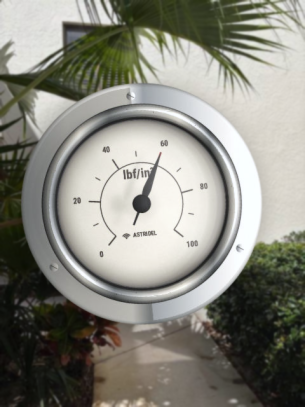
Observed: 60 psi
